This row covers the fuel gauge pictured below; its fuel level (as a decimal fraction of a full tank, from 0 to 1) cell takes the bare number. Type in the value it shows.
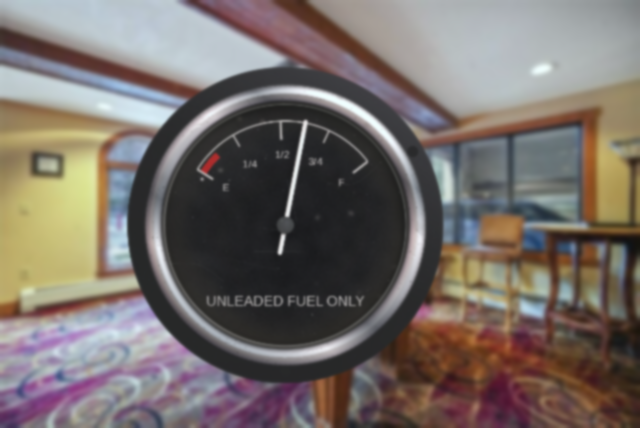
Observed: 0.625
